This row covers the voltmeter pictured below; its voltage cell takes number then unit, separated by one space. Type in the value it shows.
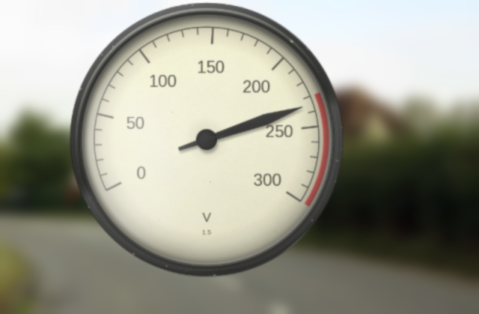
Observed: 235 V
